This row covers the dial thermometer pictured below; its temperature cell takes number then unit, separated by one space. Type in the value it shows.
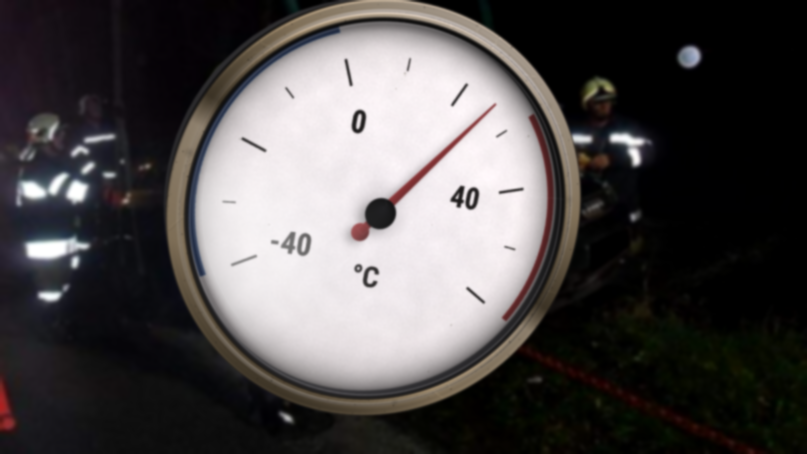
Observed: 25 °C
